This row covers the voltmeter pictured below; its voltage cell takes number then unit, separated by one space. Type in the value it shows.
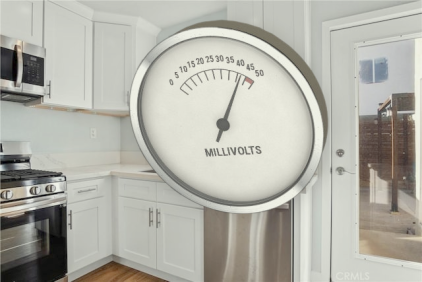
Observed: 42.5 mV
